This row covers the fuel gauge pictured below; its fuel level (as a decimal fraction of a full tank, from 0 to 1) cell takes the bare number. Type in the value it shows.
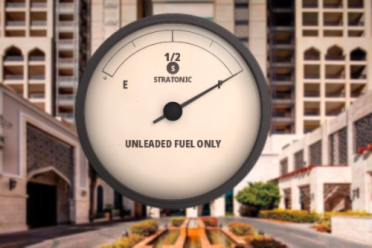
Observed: 1
